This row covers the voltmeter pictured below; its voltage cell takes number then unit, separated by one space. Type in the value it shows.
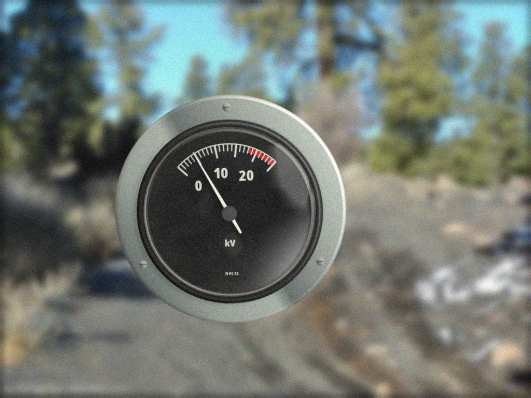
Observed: 5 kV
